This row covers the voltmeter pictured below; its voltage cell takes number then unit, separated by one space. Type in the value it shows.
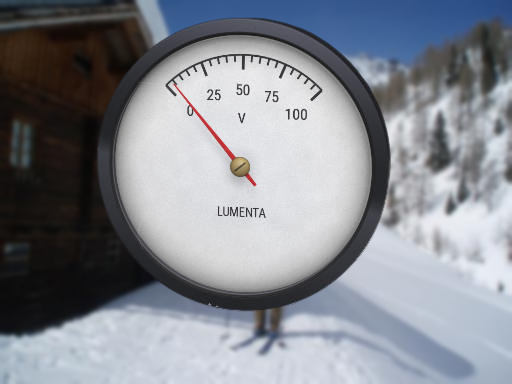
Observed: 5 V
